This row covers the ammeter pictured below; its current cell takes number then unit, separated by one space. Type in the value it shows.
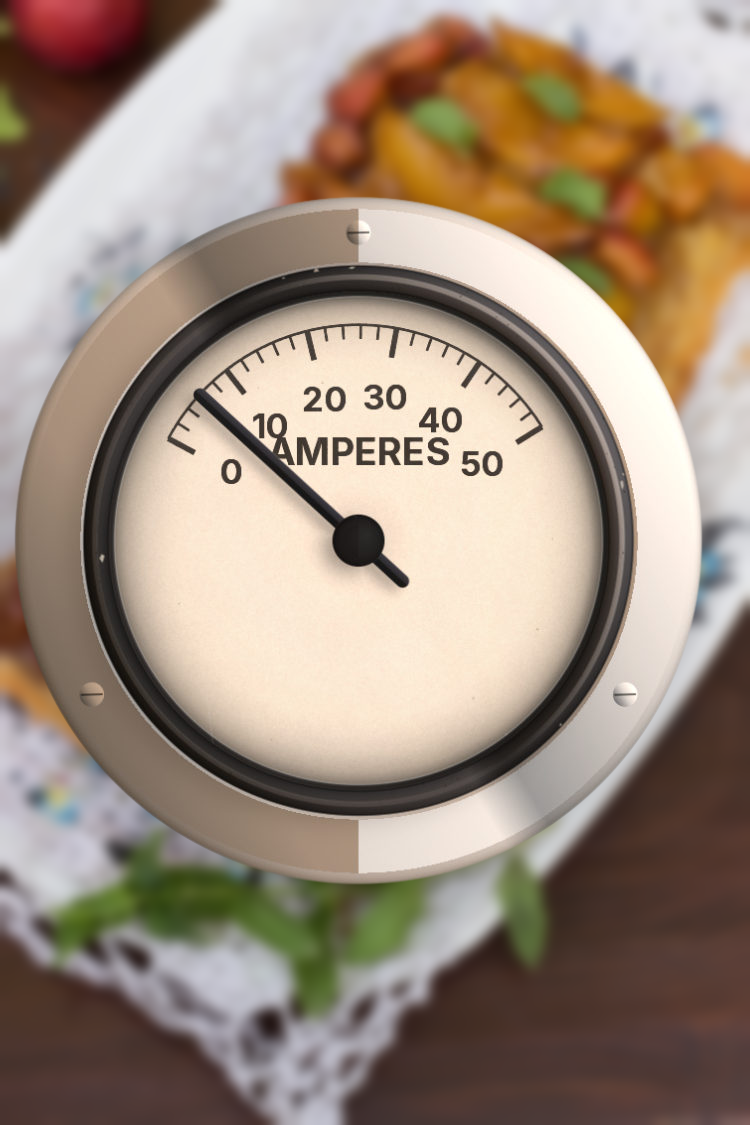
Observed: 6 A
